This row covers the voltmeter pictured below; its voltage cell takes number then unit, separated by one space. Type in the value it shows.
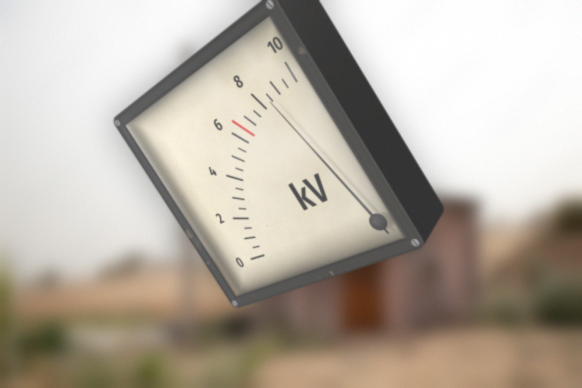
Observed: 8.5 kV
